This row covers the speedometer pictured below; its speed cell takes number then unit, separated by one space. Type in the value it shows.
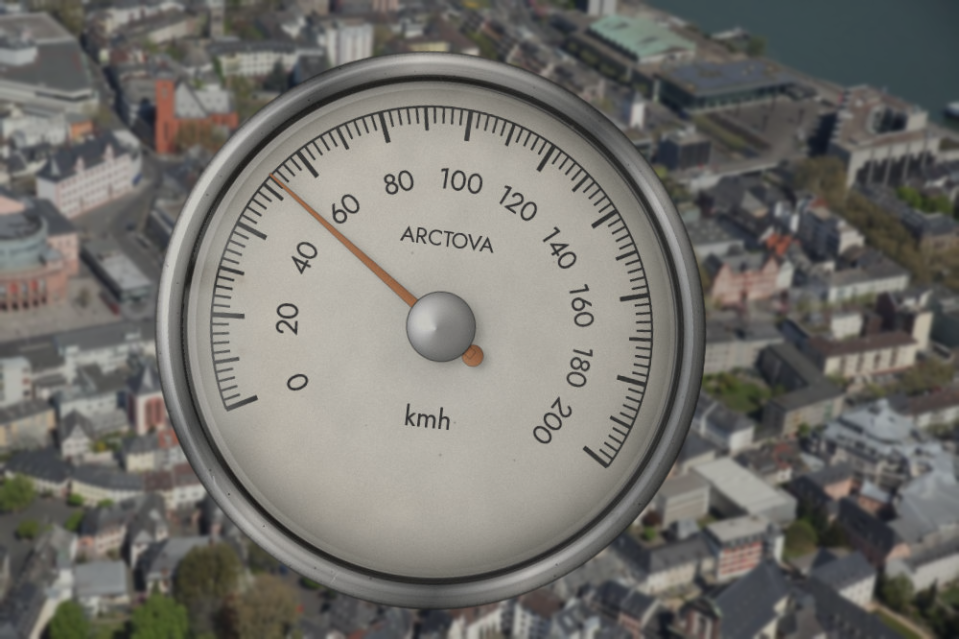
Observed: 52 km/h
